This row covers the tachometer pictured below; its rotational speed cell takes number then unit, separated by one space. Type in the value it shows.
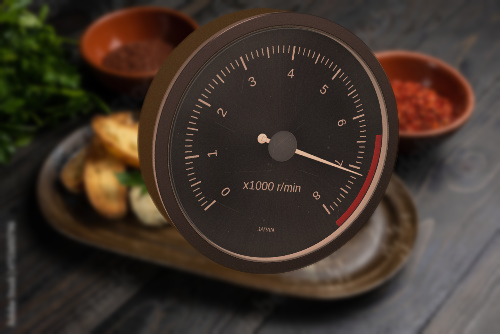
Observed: 7100 rpm
